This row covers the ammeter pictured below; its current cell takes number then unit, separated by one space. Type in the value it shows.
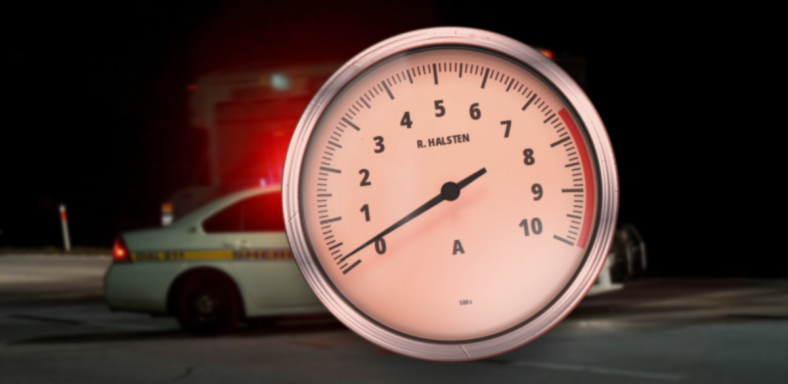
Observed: 0.2 A
